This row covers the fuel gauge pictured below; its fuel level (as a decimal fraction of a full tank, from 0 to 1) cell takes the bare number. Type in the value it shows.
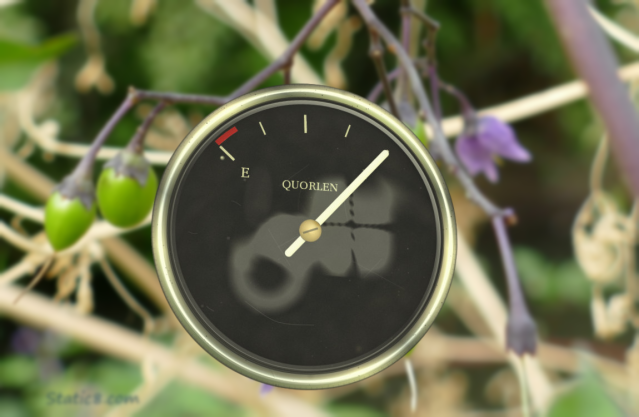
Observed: 1
